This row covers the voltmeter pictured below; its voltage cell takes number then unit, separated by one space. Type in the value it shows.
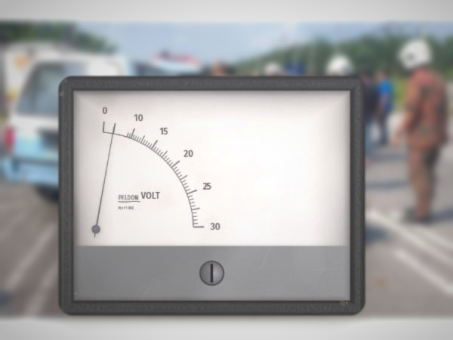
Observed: 5 V
